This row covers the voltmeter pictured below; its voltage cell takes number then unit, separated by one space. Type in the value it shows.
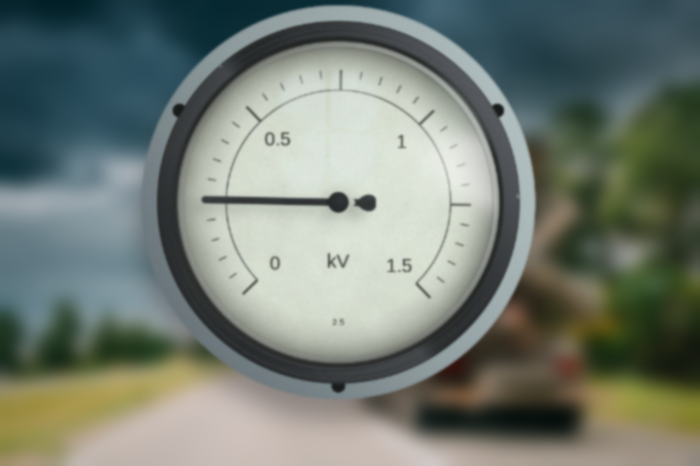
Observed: 0.25 kV
